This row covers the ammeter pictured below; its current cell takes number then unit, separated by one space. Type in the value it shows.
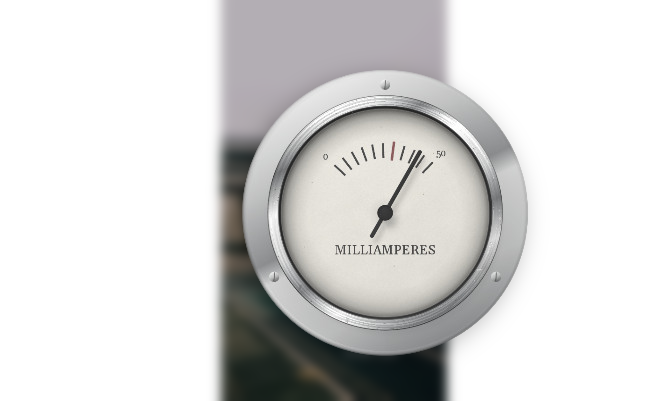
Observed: 42.5 mA
